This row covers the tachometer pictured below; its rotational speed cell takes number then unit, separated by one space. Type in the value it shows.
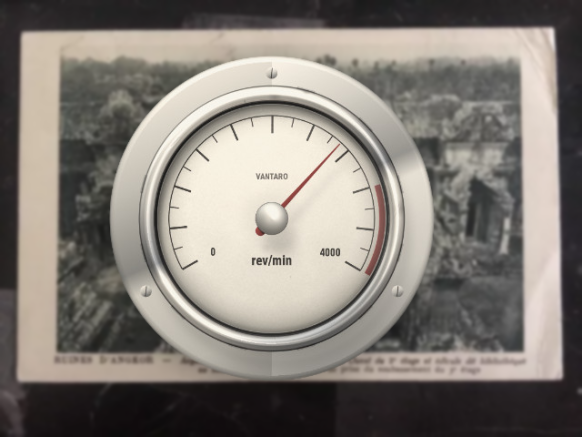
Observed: 2700 rpm
